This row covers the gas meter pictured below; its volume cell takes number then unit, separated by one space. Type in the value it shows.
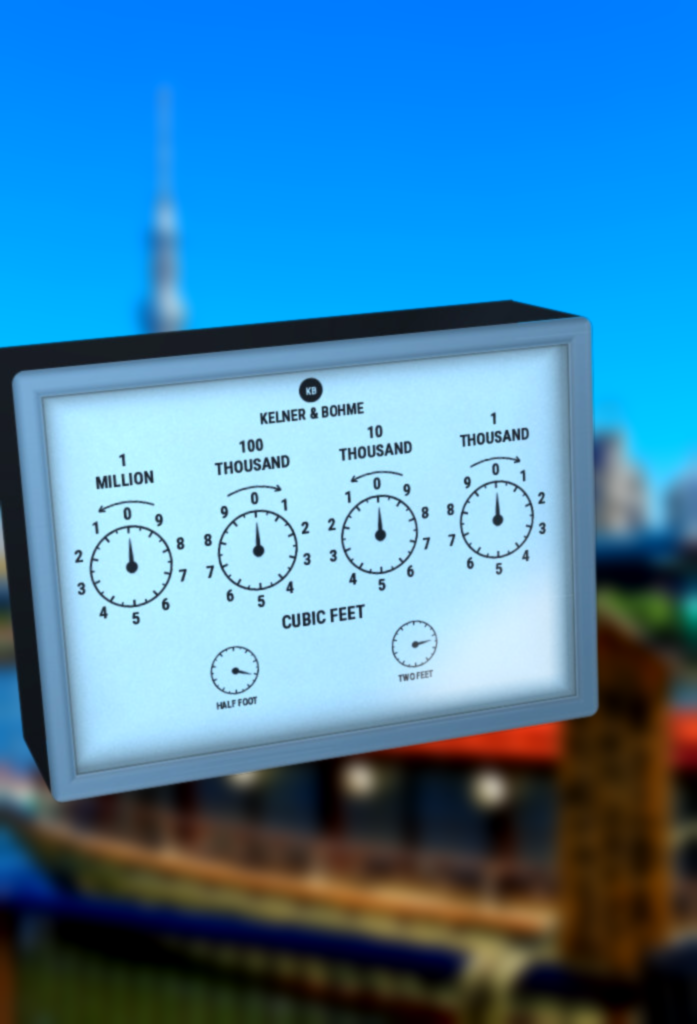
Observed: 0 ft³
